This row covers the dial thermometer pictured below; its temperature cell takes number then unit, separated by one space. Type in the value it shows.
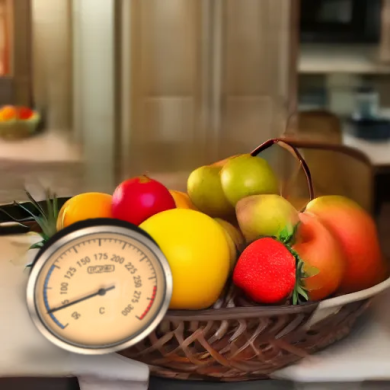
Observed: 75 °C
